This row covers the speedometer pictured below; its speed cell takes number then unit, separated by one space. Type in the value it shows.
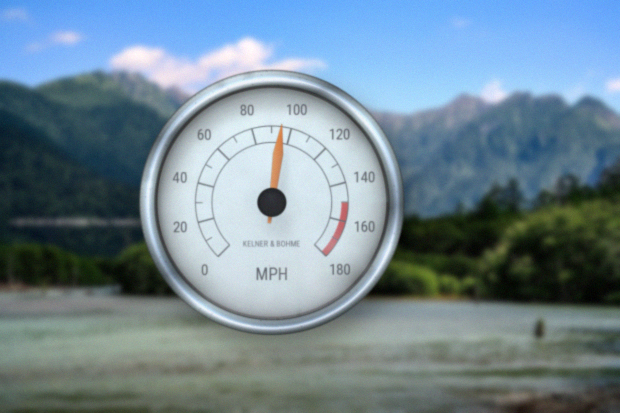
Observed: 95 mph
